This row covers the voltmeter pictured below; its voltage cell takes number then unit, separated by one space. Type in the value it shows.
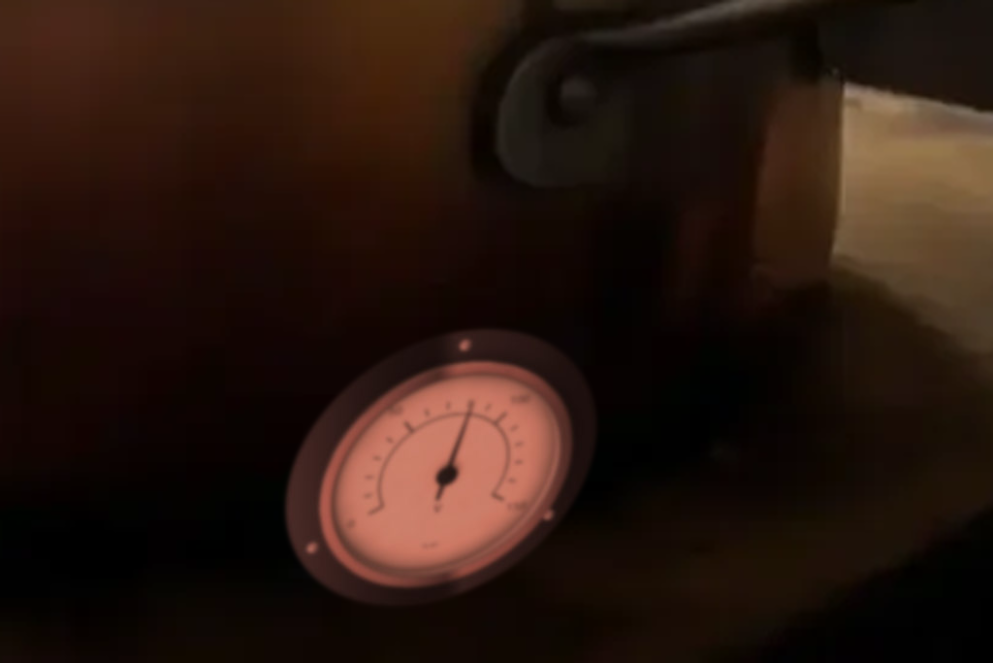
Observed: 80 V
